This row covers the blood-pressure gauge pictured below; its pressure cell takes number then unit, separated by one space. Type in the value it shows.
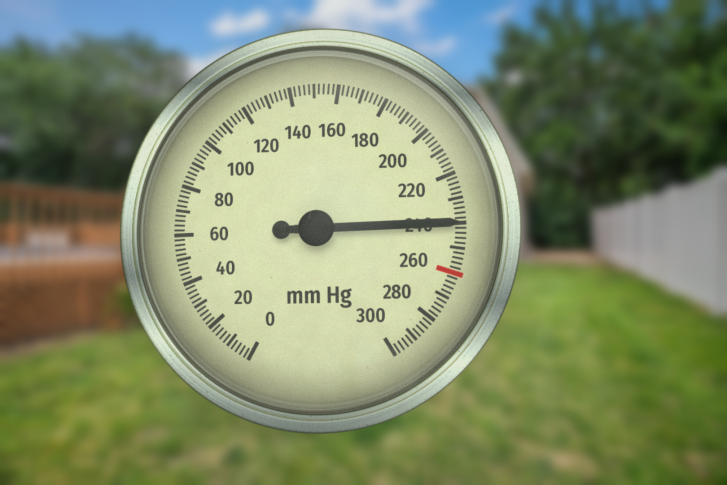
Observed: 240 mmHg
